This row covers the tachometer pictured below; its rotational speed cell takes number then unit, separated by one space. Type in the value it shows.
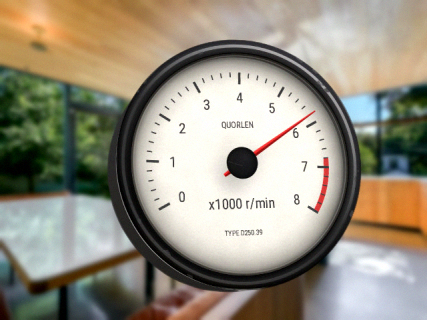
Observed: 5800 rpm
